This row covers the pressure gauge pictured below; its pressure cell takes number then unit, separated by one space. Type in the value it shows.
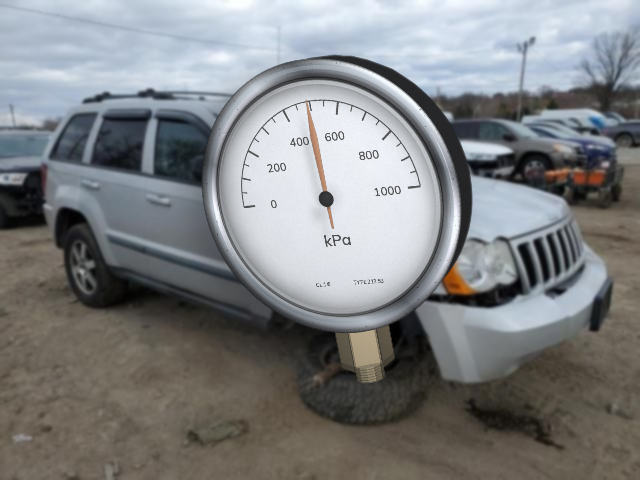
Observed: 500 kPa
